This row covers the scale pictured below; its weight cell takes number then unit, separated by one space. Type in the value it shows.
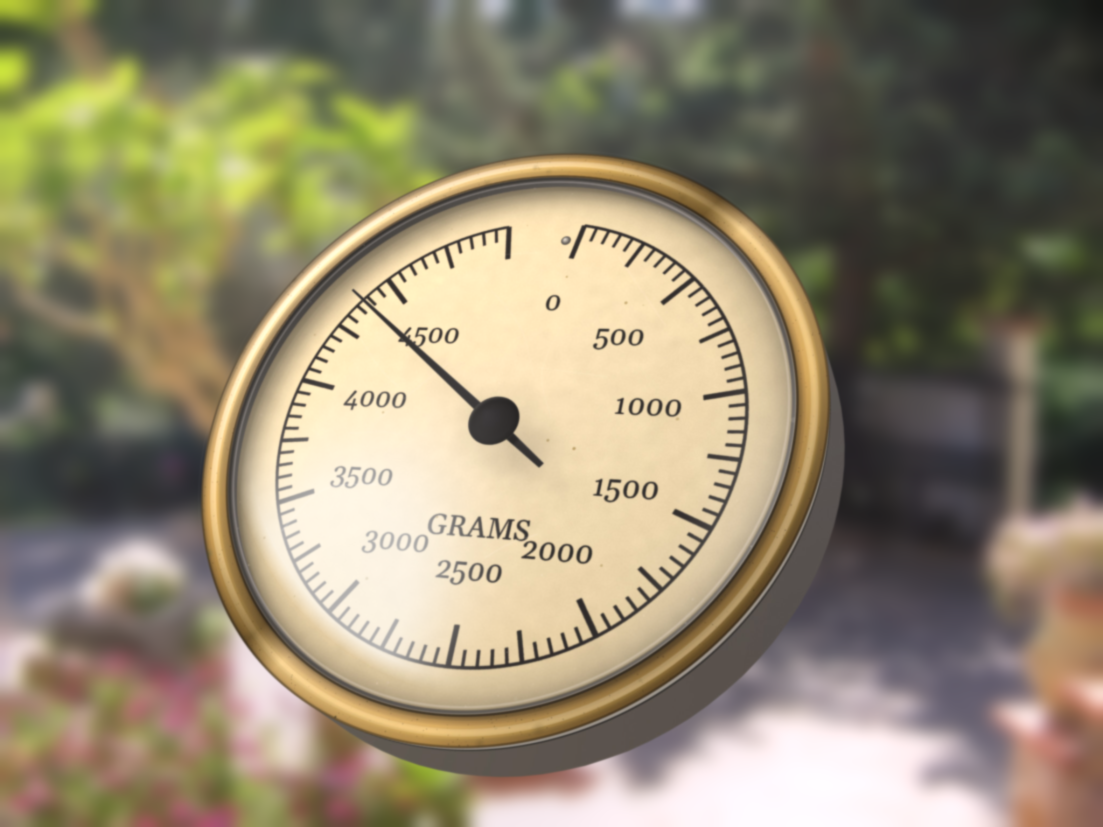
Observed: 4375 g
